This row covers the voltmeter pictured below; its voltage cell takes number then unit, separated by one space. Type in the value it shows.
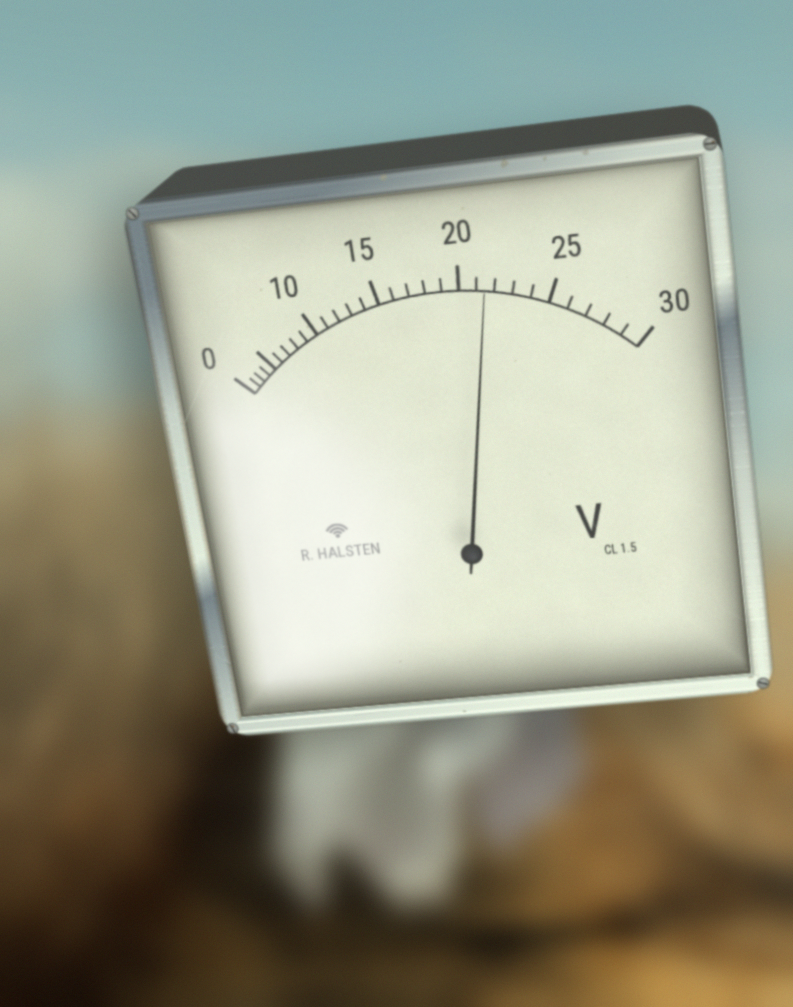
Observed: 21.5 V
